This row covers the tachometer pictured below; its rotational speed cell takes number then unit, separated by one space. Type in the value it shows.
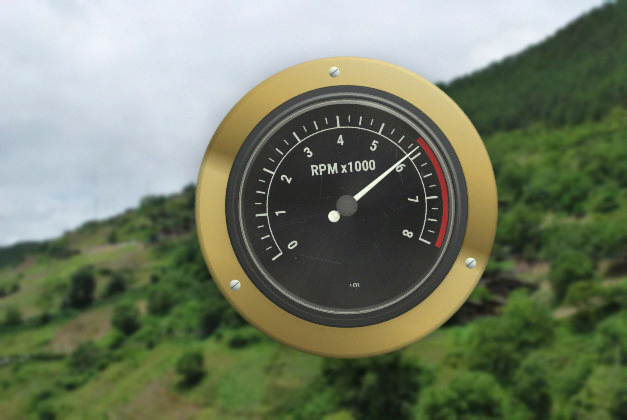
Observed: 5875 rpm
